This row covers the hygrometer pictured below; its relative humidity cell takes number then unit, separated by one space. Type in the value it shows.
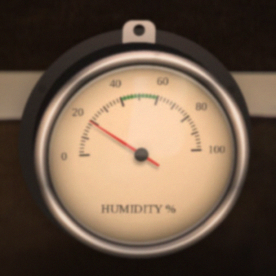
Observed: 20 %
